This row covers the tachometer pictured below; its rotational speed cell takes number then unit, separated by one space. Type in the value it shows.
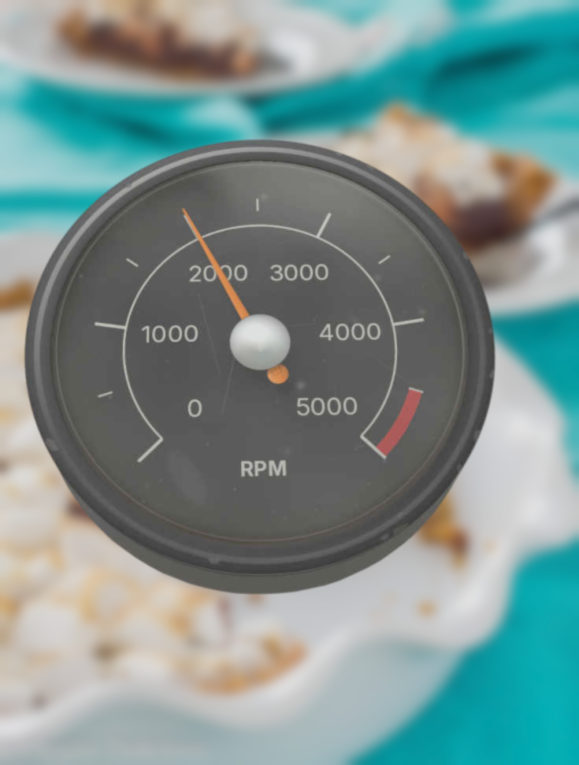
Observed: 2000 rpm
